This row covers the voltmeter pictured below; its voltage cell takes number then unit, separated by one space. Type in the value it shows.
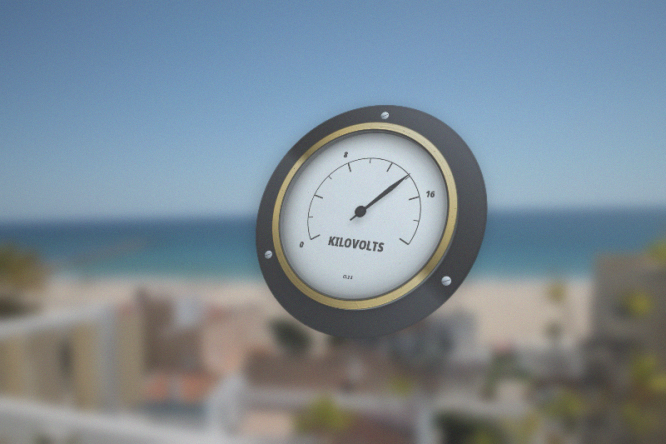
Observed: 14 kV
